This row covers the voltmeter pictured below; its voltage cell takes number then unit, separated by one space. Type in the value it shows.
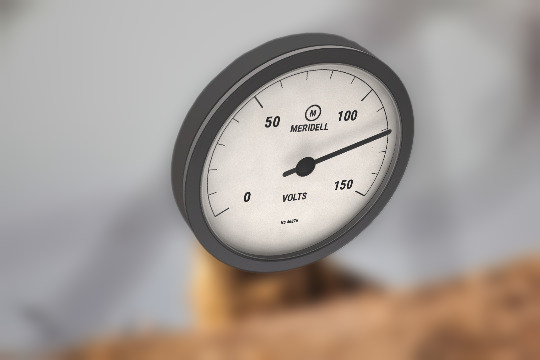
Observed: 120 V
